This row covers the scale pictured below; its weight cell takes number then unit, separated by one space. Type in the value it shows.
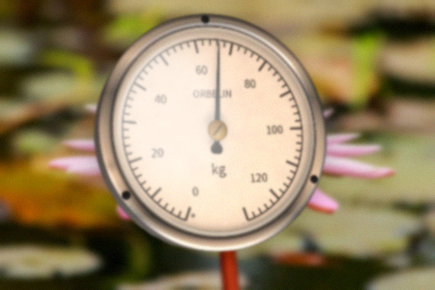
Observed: 66 kg
